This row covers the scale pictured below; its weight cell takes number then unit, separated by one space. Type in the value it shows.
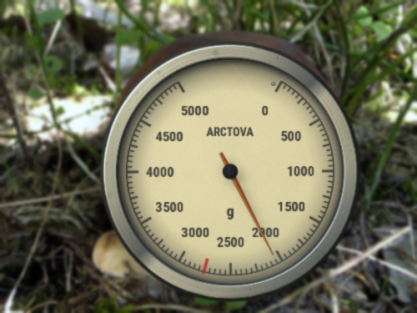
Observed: 2050 g
